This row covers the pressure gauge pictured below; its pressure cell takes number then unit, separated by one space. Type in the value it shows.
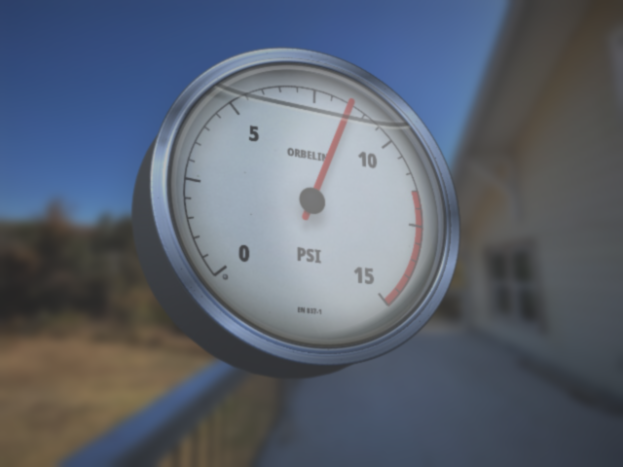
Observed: 8.5 psi
